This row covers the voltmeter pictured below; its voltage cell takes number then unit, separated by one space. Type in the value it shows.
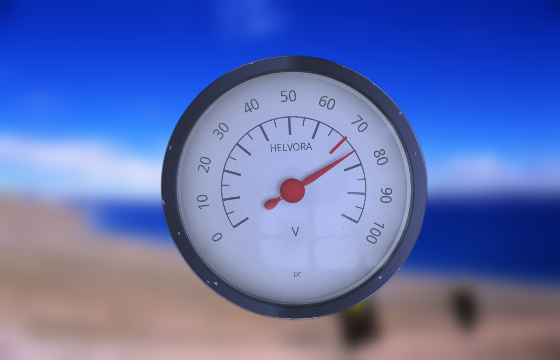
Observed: 75 V
